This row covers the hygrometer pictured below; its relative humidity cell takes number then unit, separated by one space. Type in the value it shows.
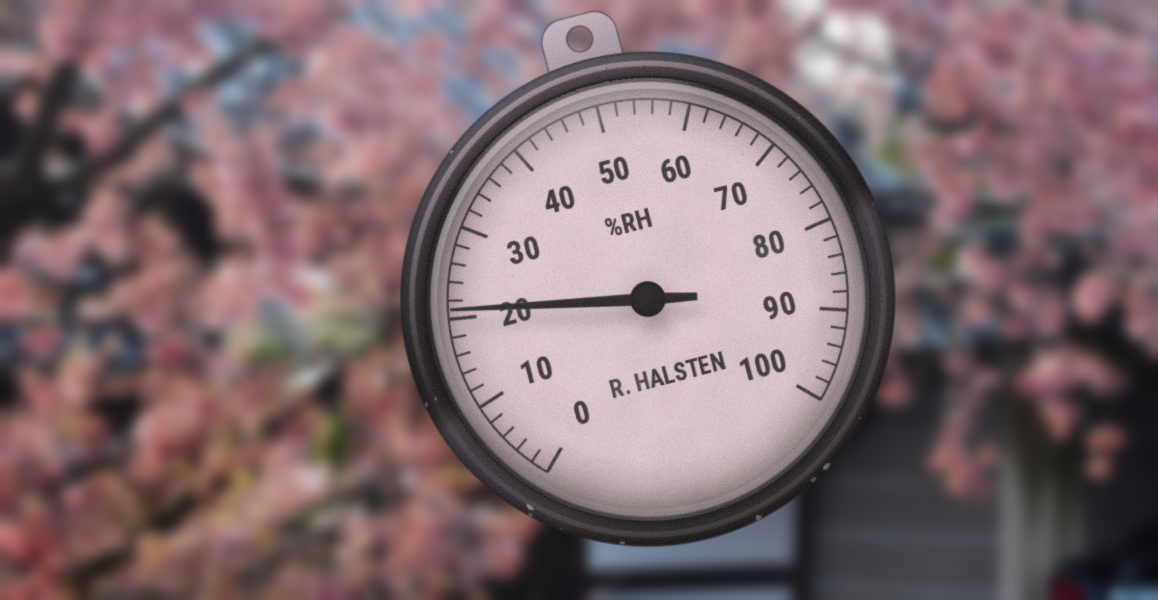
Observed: 21 %
